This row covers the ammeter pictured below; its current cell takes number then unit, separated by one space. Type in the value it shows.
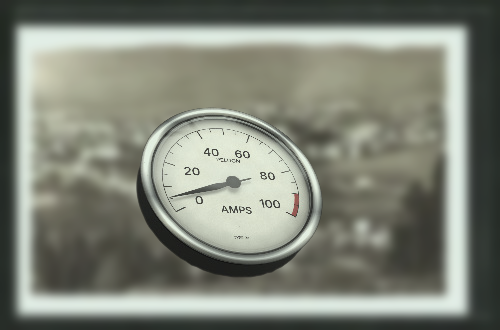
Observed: 5 A
